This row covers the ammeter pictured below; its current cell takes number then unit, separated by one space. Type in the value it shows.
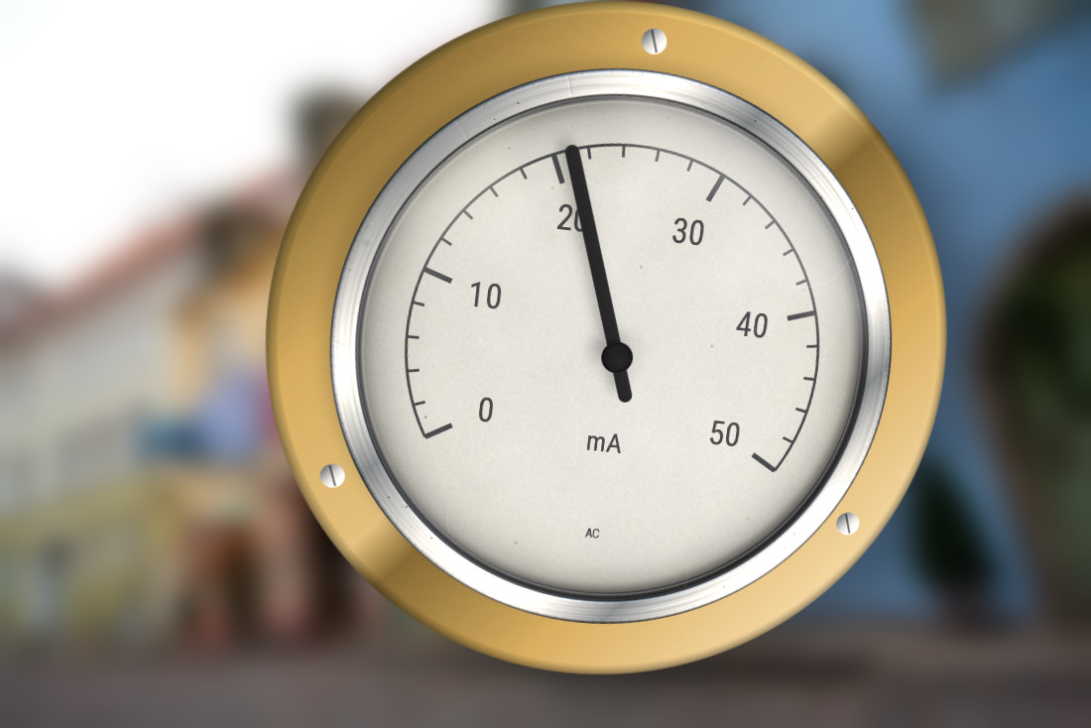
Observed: 21 mA
